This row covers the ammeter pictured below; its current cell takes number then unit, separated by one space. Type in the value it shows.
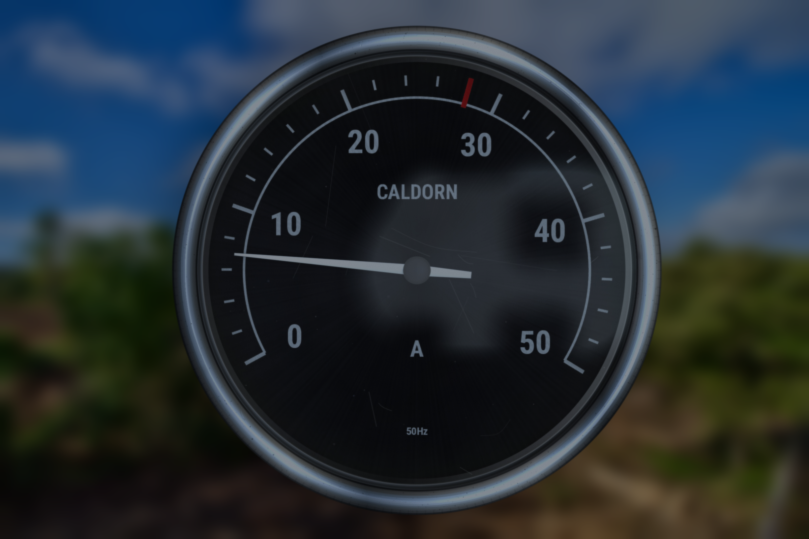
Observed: 7 A
